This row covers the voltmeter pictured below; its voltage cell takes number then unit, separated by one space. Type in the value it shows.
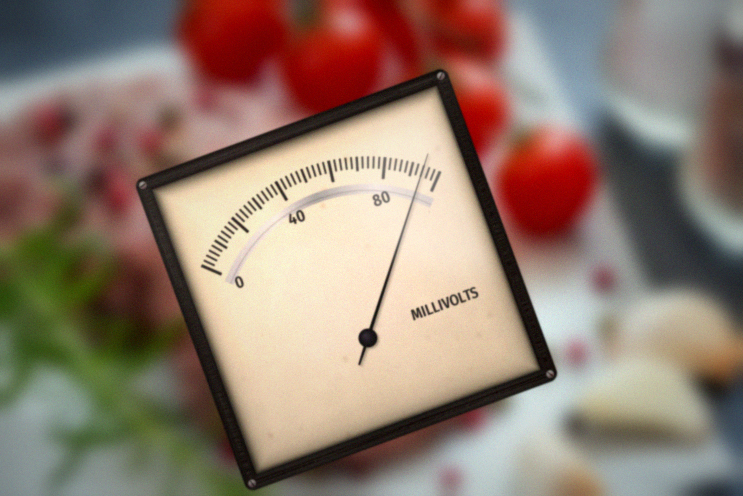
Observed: 94 mV
